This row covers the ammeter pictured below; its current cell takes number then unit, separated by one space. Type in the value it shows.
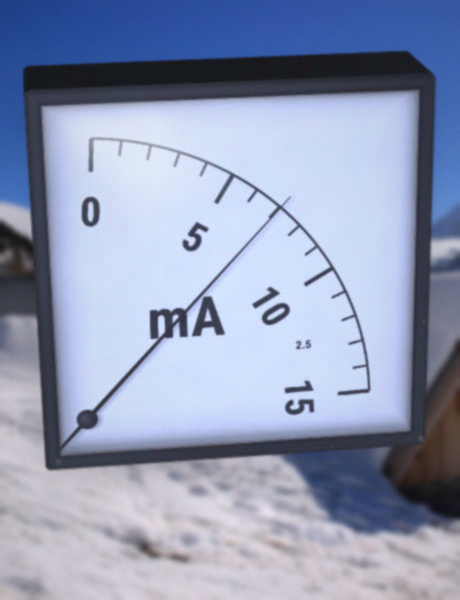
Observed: 7 mA
